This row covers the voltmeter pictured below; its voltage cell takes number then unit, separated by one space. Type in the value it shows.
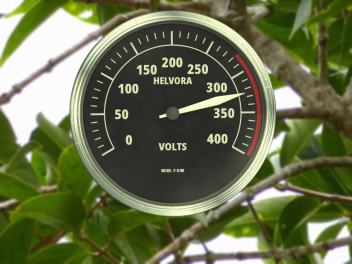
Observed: 325 V
